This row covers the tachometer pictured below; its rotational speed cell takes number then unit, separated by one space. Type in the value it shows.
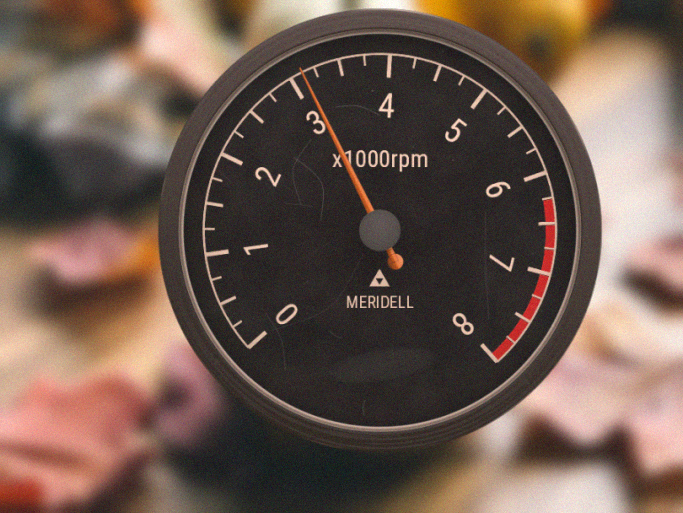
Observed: 3125 rpm
